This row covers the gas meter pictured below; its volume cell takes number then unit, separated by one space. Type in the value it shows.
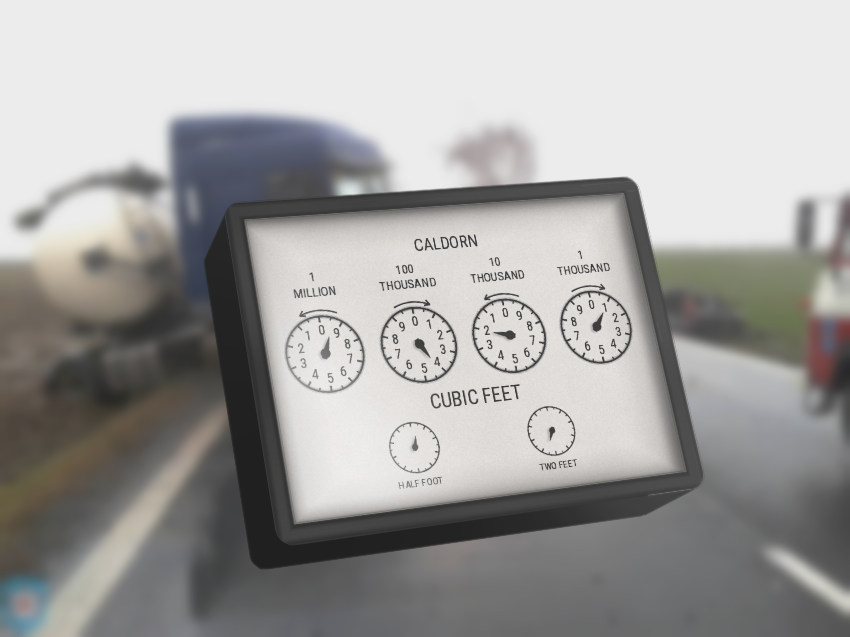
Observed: 942100 ft³
